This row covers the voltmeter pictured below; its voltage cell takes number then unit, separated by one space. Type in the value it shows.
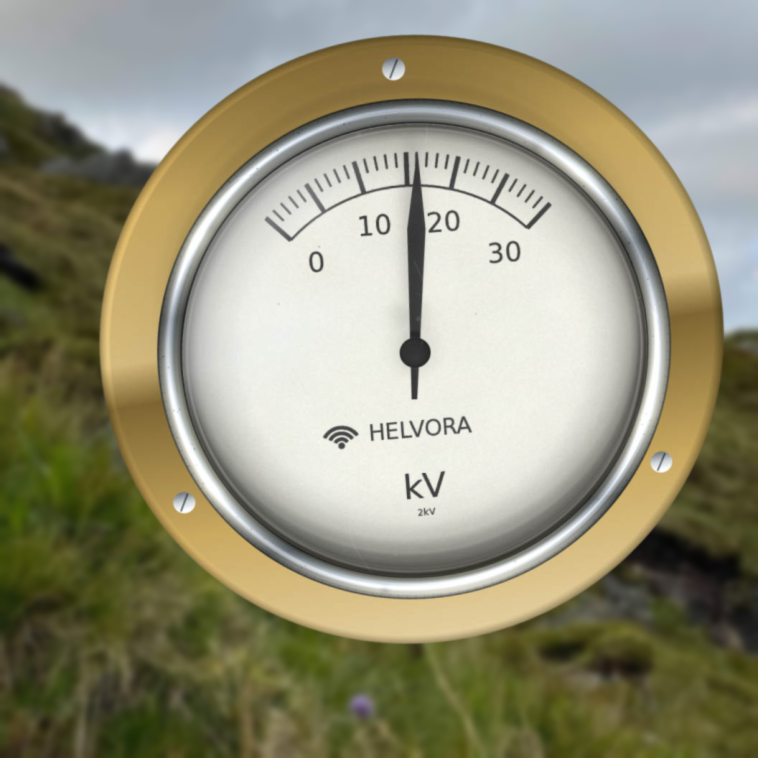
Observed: 16 kV
